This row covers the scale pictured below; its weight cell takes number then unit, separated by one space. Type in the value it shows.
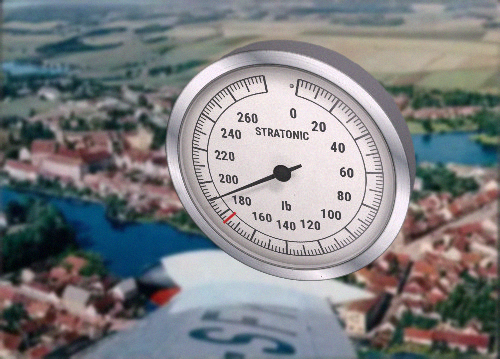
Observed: 190 lb
